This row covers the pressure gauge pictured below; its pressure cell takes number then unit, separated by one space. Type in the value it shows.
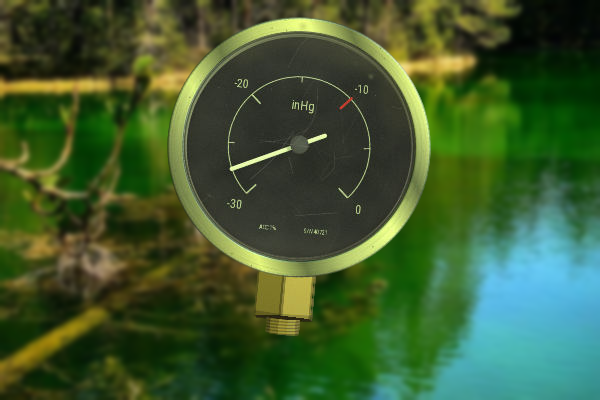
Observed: -27.5 inHg
